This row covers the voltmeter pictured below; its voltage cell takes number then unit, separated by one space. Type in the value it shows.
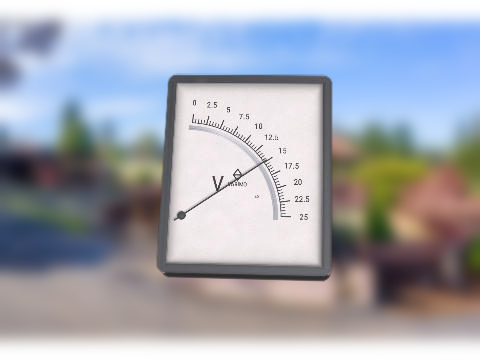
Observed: 15 V
